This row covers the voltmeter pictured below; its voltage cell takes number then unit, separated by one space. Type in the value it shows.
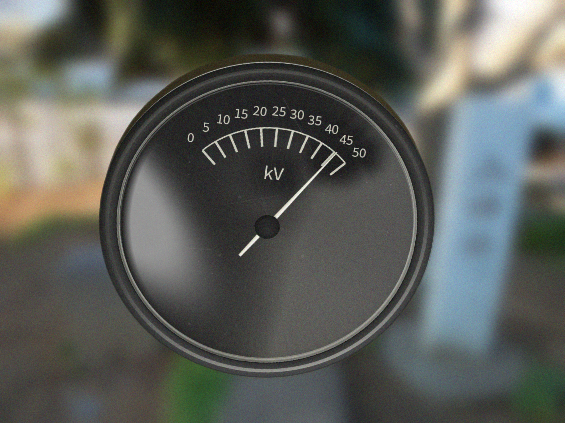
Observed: 45 kV
